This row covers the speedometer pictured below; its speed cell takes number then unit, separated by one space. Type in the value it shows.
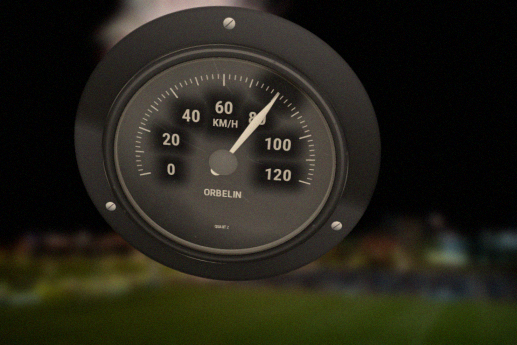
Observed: 80 km/h
